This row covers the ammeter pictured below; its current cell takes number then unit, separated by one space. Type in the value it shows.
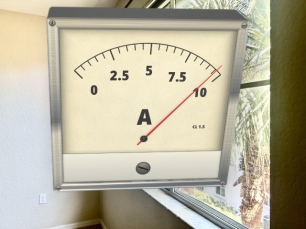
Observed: 9.5 A
